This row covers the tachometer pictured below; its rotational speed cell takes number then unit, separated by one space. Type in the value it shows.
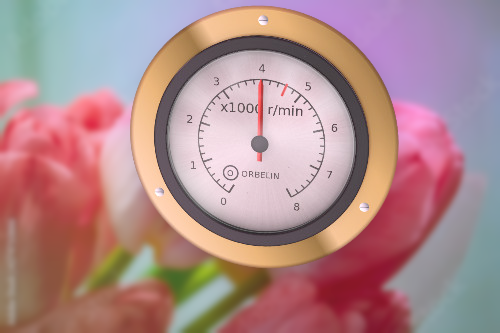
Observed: 4000 rpm
